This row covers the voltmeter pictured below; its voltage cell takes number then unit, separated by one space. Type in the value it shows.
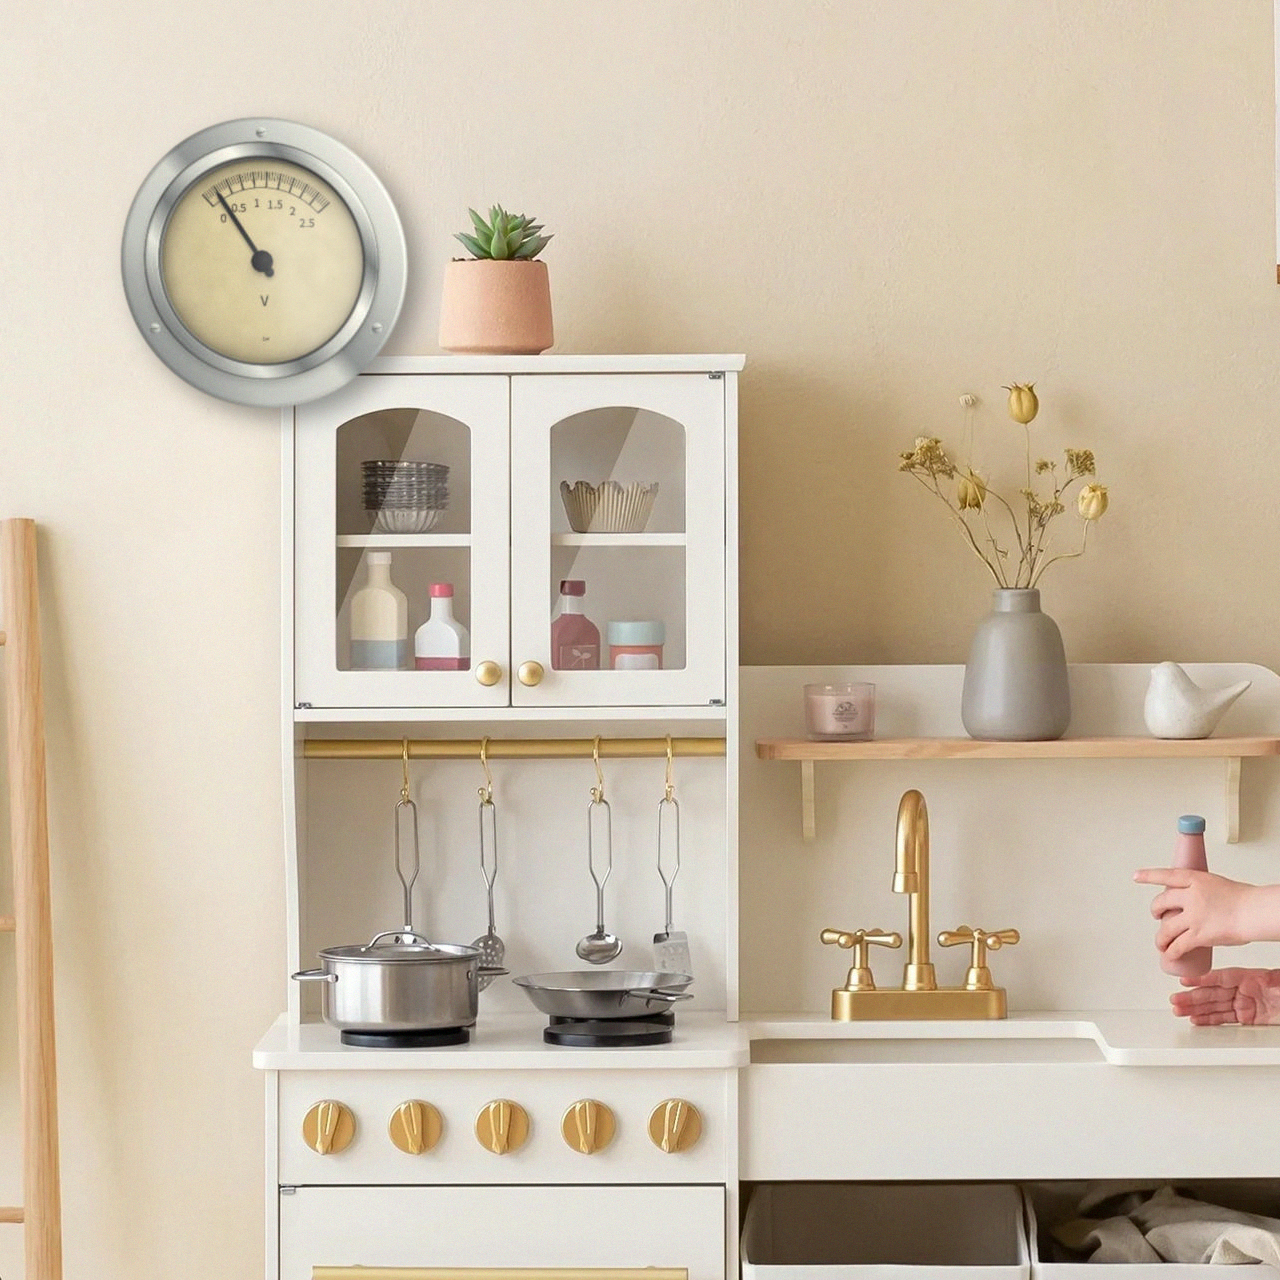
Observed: 0.25 V
